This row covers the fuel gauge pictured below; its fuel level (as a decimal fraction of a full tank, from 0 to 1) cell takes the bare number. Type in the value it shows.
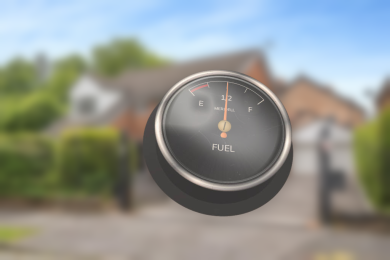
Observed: 0.5
